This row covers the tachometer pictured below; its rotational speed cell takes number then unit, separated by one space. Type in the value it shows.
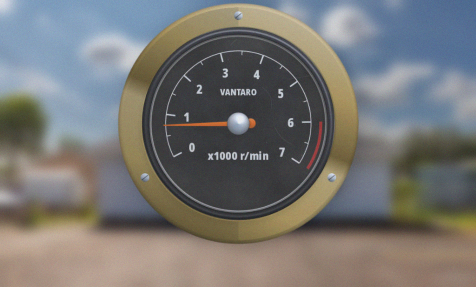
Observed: 750 rpm
